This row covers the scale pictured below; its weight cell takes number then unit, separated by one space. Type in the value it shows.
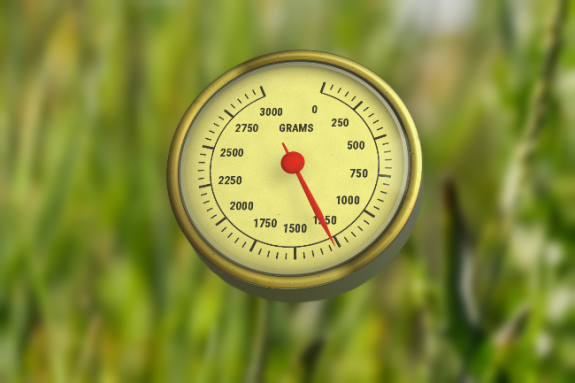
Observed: 1275 g
